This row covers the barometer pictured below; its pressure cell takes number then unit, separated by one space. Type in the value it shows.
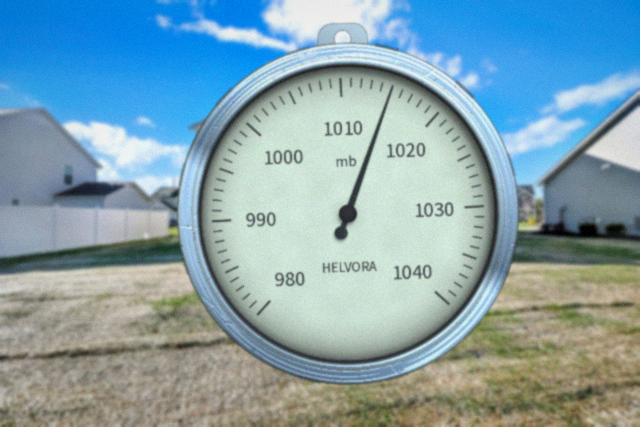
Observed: 1015 mbar
